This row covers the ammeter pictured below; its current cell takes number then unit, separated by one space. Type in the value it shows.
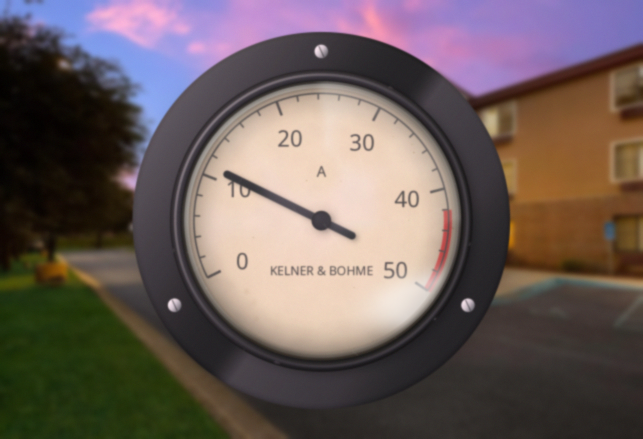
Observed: 11 A
